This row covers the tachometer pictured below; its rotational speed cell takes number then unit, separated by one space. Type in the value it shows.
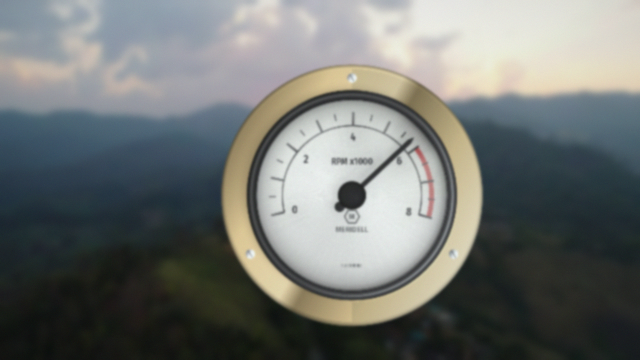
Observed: 5750 rpm
